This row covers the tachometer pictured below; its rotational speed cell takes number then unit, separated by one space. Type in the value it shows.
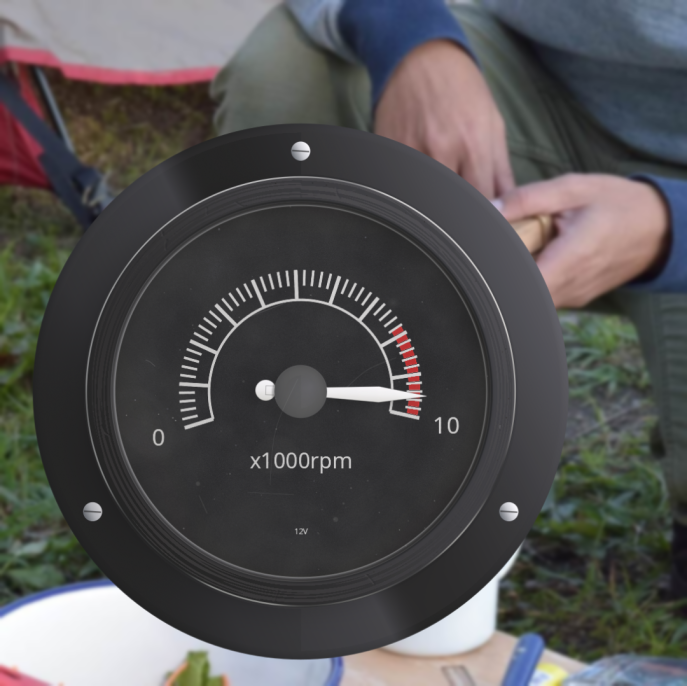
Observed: 9500 rpm
